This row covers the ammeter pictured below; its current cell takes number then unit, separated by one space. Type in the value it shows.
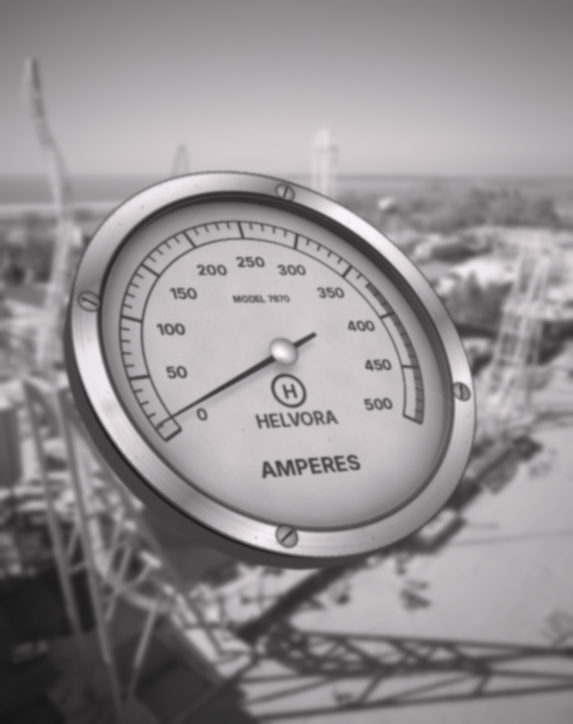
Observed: 10 A
